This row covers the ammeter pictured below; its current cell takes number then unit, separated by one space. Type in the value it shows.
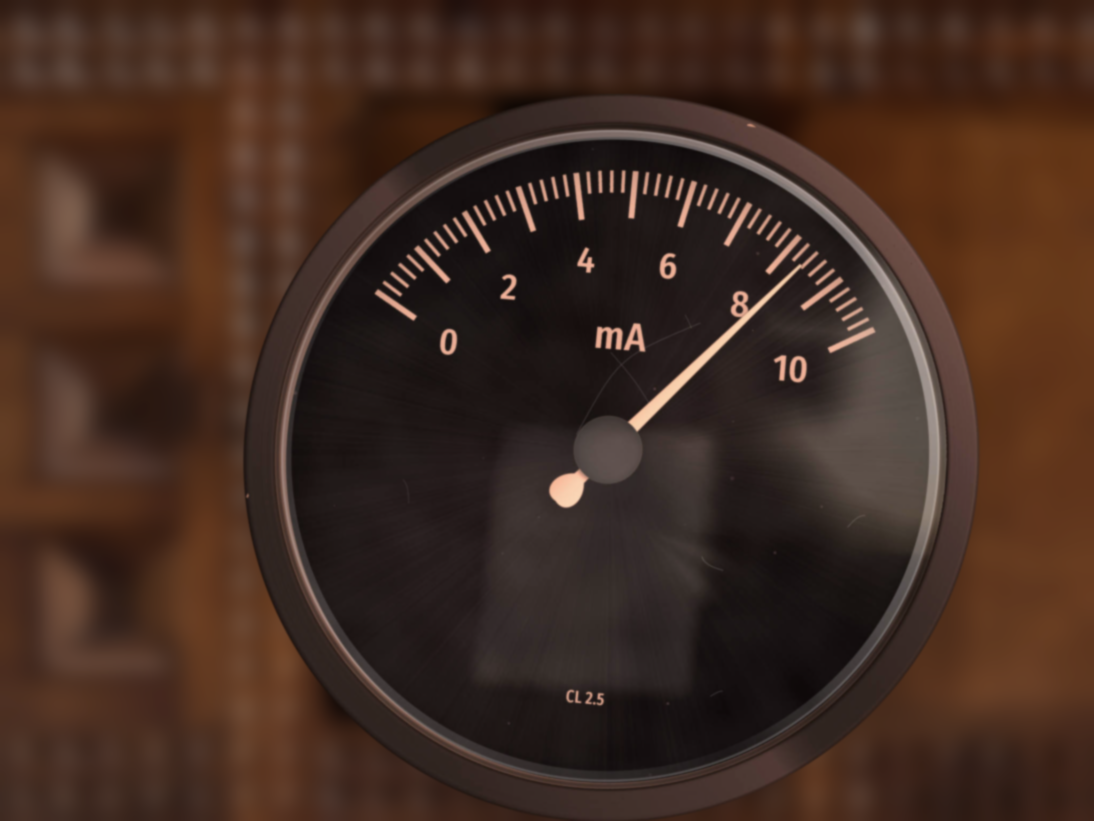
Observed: 8.4 mA
